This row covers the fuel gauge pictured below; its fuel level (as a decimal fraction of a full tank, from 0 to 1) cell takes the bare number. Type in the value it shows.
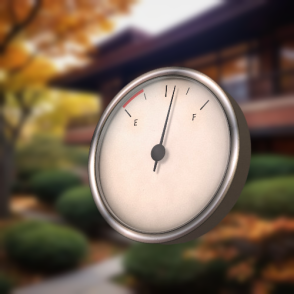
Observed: 0.625
